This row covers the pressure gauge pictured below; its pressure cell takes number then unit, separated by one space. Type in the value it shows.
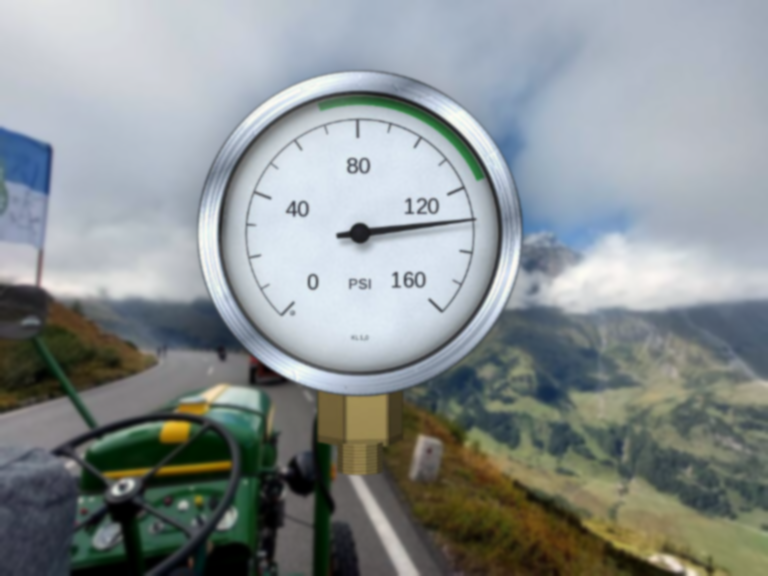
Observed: 130 psi
